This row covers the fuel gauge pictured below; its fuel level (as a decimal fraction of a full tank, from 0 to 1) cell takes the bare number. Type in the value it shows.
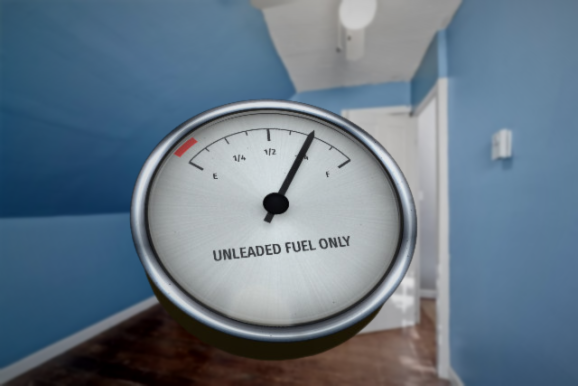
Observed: 0.75
